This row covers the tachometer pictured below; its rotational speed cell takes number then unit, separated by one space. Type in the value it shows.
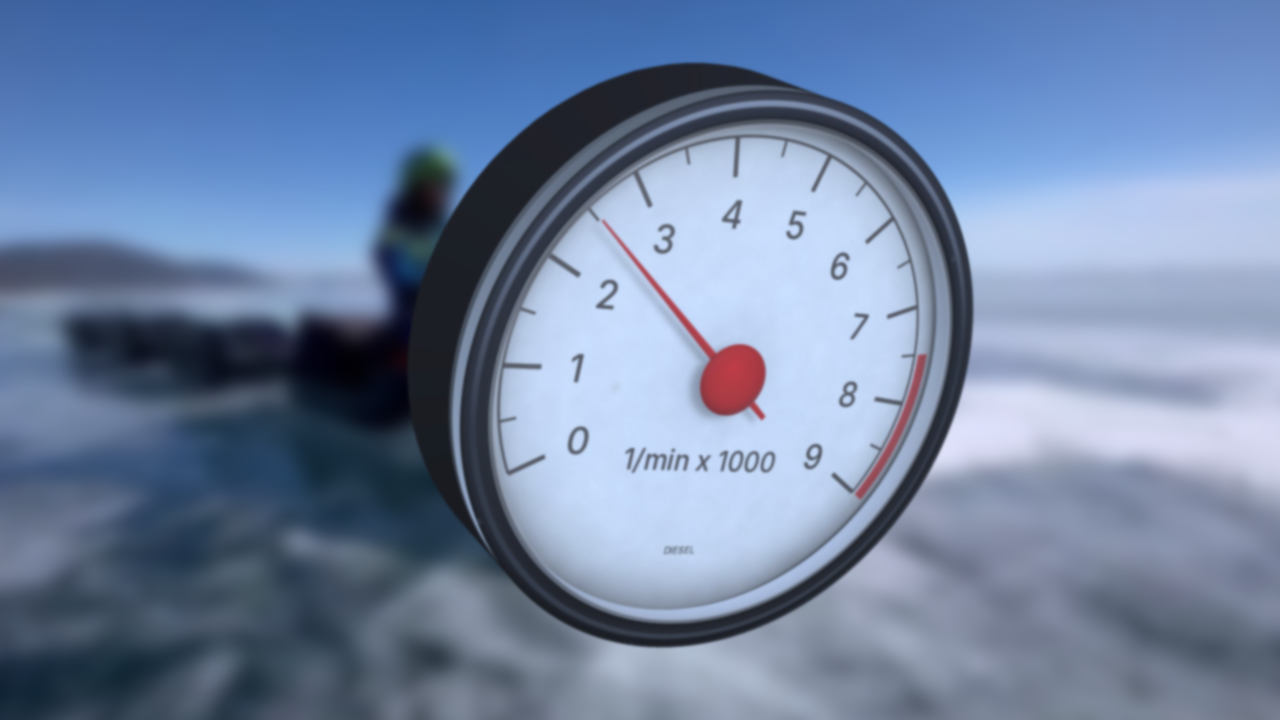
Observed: 2500 rpm
